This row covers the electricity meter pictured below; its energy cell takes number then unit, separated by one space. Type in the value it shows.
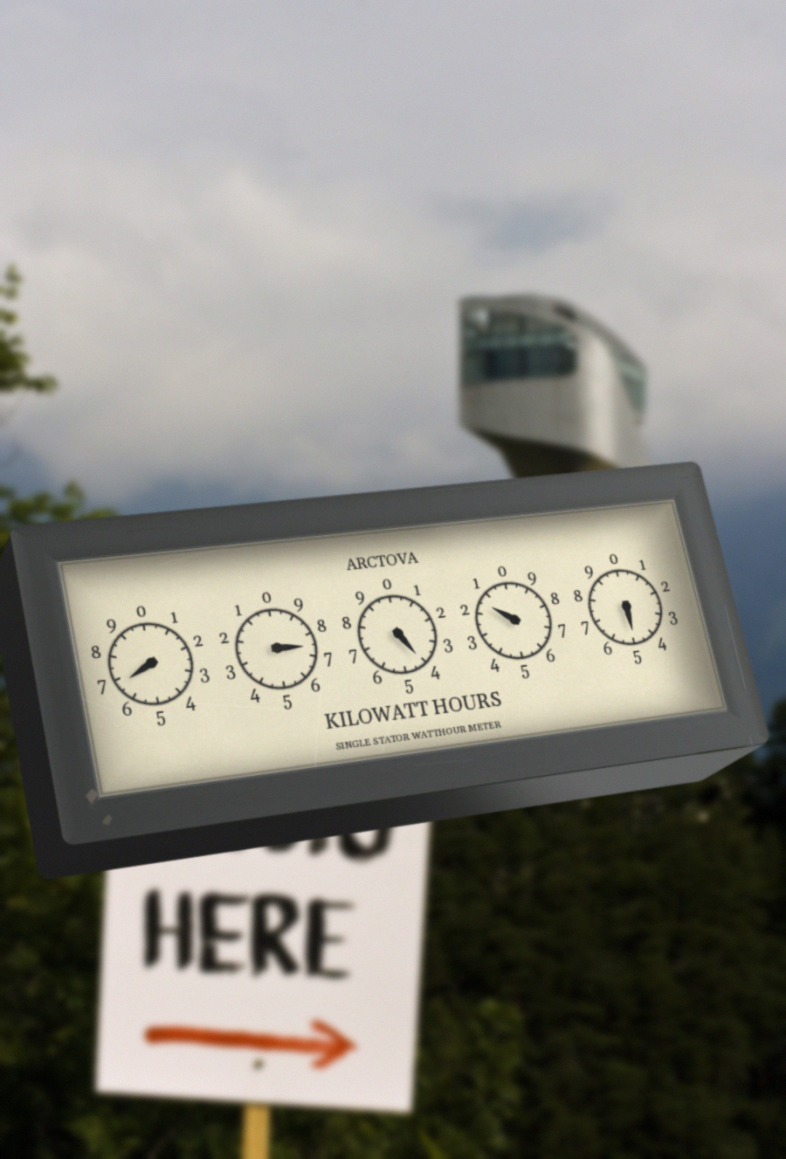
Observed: 67415 kWh
